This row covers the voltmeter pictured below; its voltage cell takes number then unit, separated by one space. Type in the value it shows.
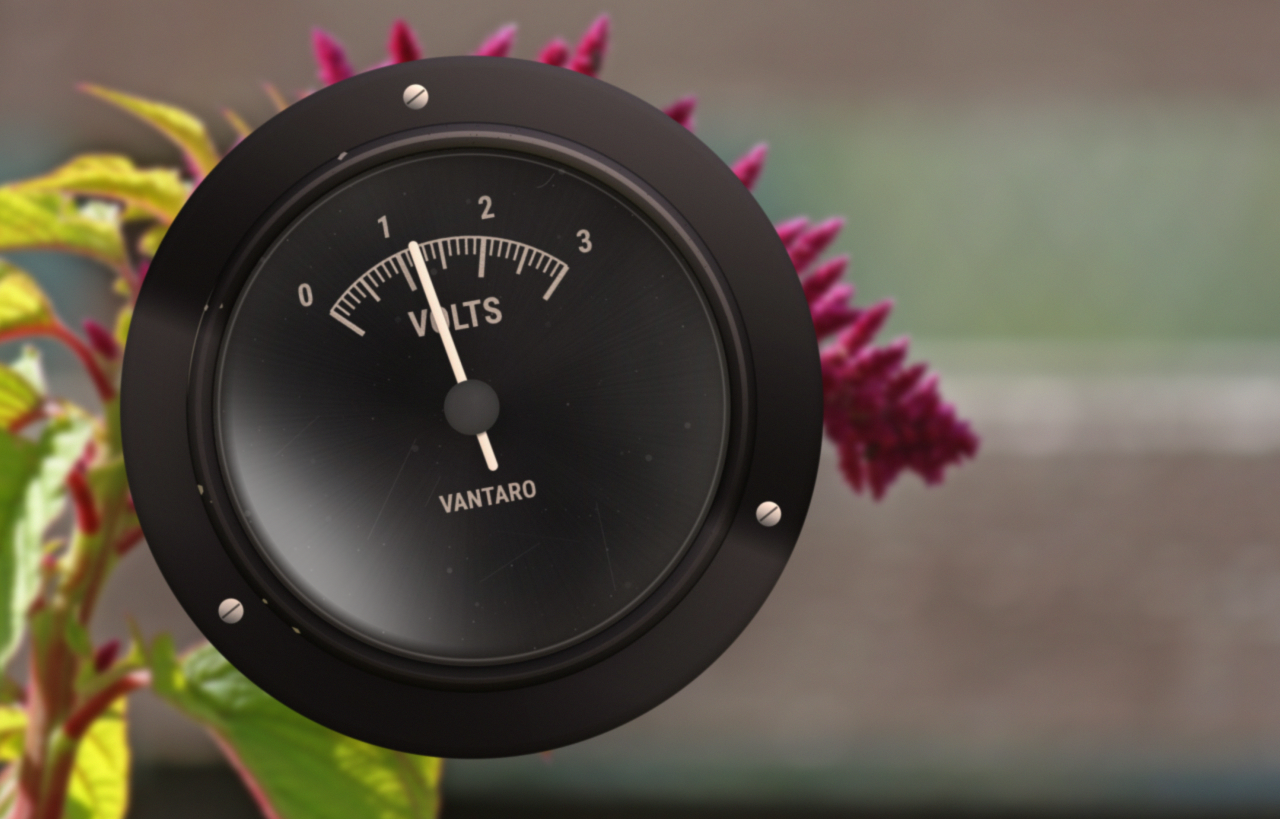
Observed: 1.2 V
